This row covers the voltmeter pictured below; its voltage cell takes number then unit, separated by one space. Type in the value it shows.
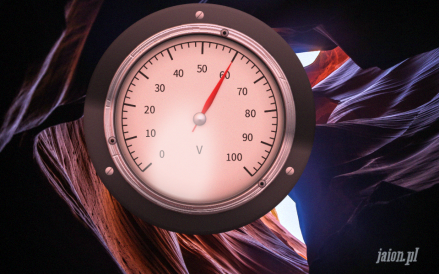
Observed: 60 V
